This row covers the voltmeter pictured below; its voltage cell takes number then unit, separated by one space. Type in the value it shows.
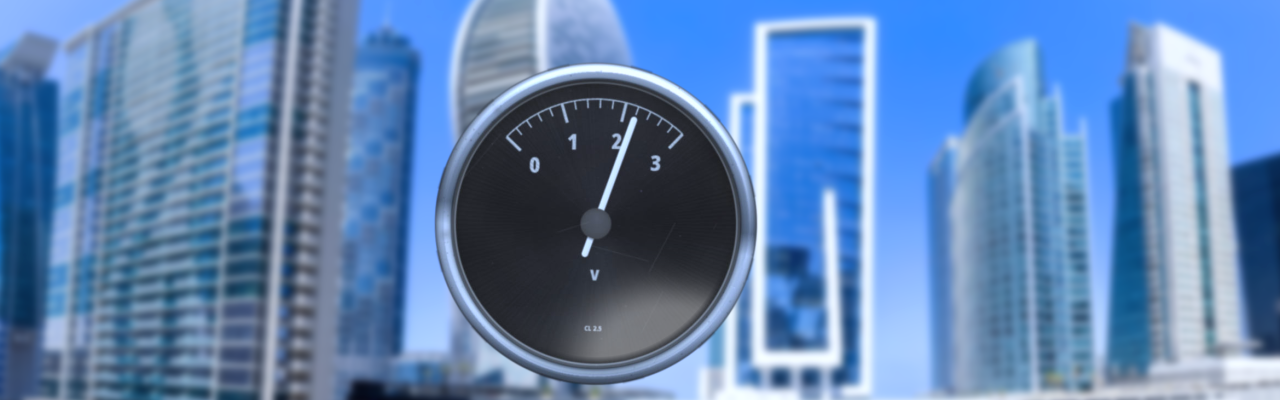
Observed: 2.2 V
